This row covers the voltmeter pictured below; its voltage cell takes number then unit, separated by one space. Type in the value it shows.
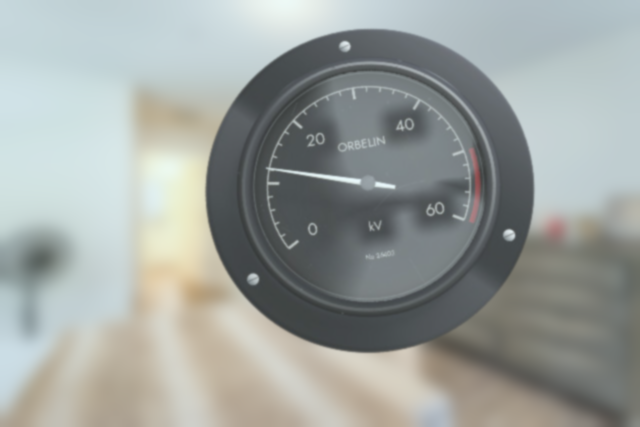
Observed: 12 kV
